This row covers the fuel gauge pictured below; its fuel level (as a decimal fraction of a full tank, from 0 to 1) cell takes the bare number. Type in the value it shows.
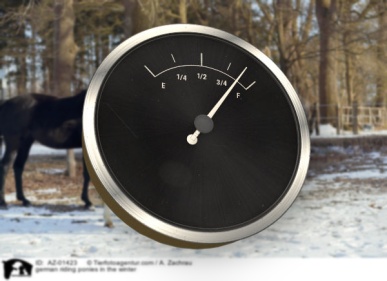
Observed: 0.875
